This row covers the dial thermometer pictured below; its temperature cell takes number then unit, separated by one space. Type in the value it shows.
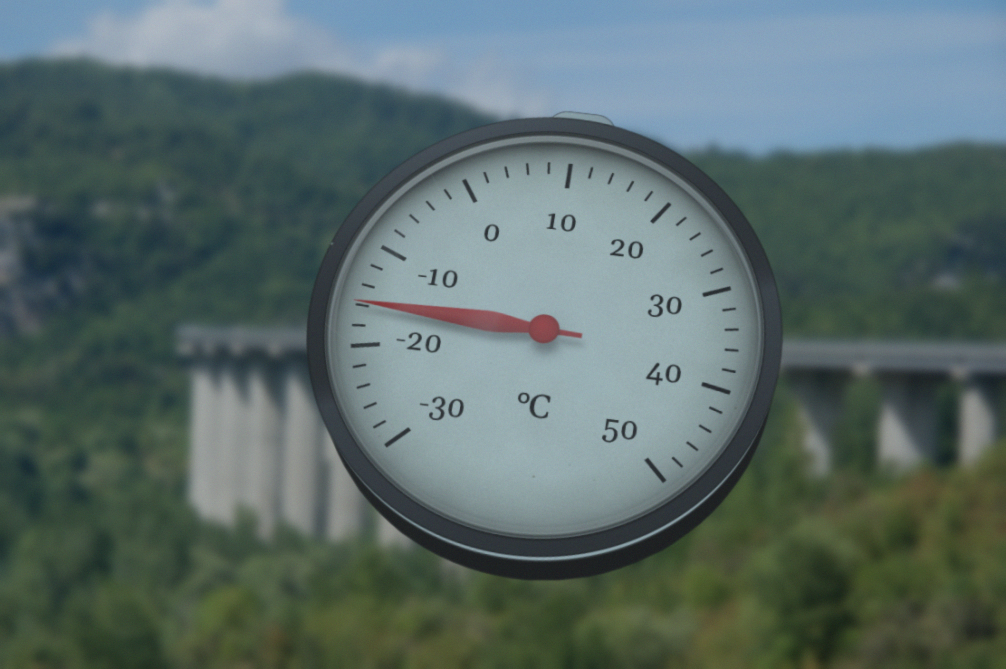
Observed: -16 °C
